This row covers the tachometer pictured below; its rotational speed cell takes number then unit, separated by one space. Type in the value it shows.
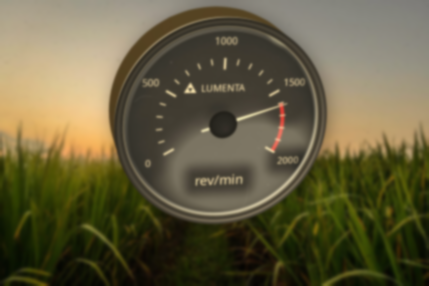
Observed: 1600 rpm
